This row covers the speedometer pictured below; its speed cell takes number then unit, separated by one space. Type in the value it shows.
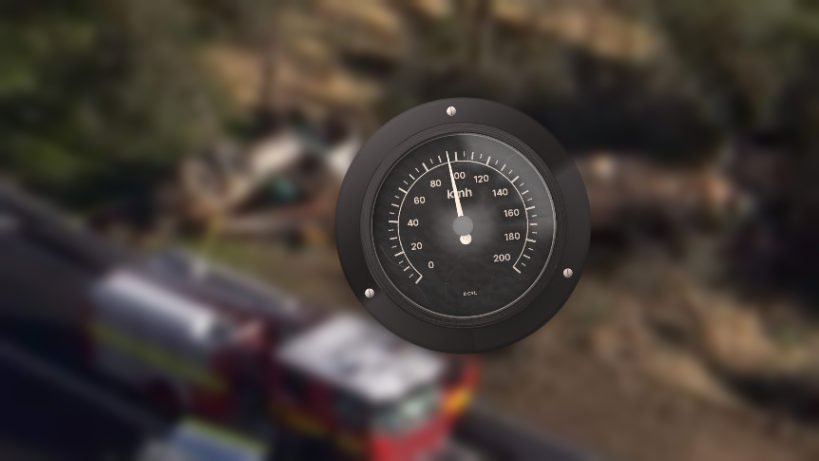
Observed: 95 km/h
